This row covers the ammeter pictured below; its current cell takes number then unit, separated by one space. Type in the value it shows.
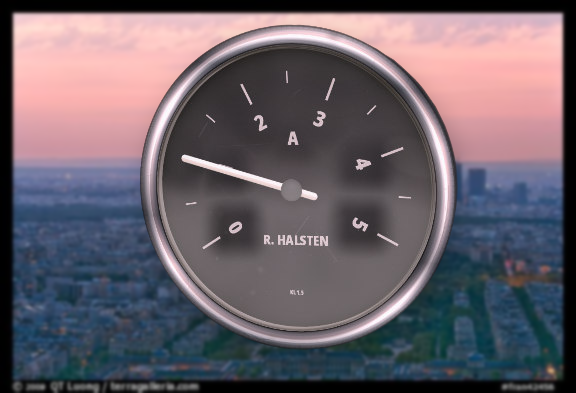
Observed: 1 A
